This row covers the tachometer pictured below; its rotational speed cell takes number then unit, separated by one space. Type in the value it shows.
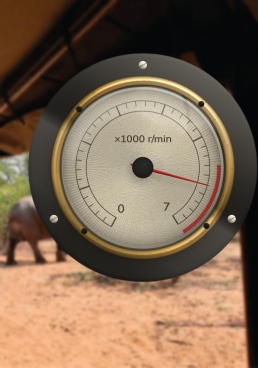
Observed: 6000 rpm
